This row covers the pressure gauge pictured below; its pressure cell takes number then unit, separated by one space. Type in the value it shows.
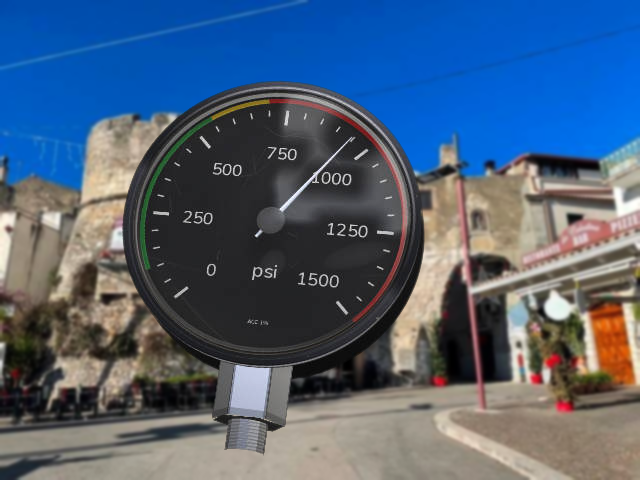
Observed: 950 psi
